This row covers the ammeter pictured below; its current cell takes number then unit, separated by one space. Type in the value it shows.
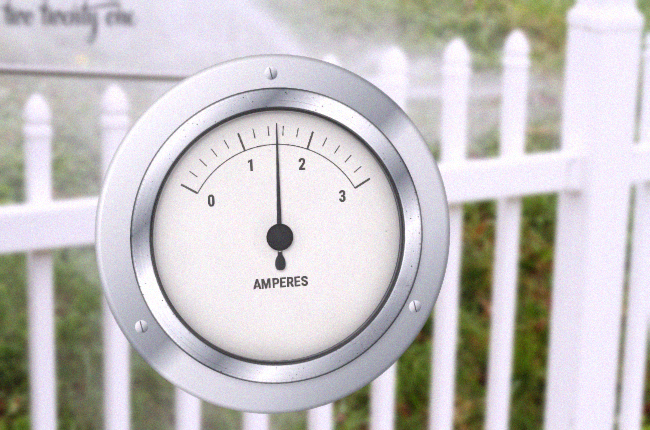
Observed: 1.5 A
